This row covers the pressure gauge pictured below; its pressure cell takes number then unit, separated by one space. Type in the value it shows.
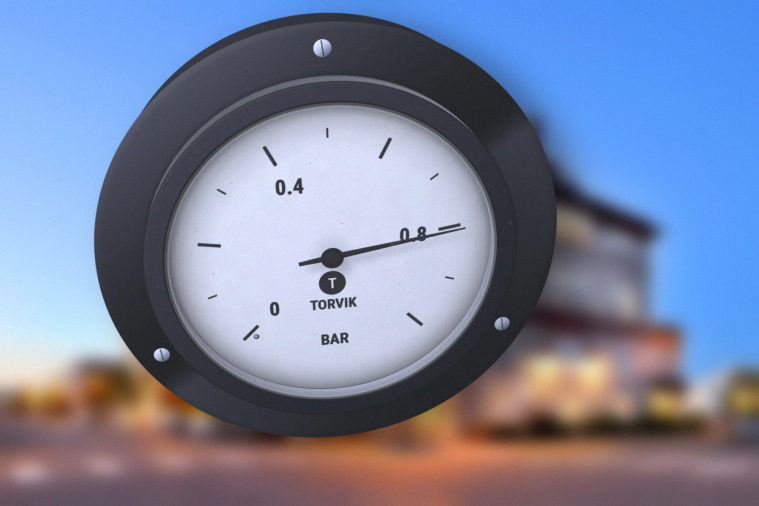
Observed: 0.8 bar
